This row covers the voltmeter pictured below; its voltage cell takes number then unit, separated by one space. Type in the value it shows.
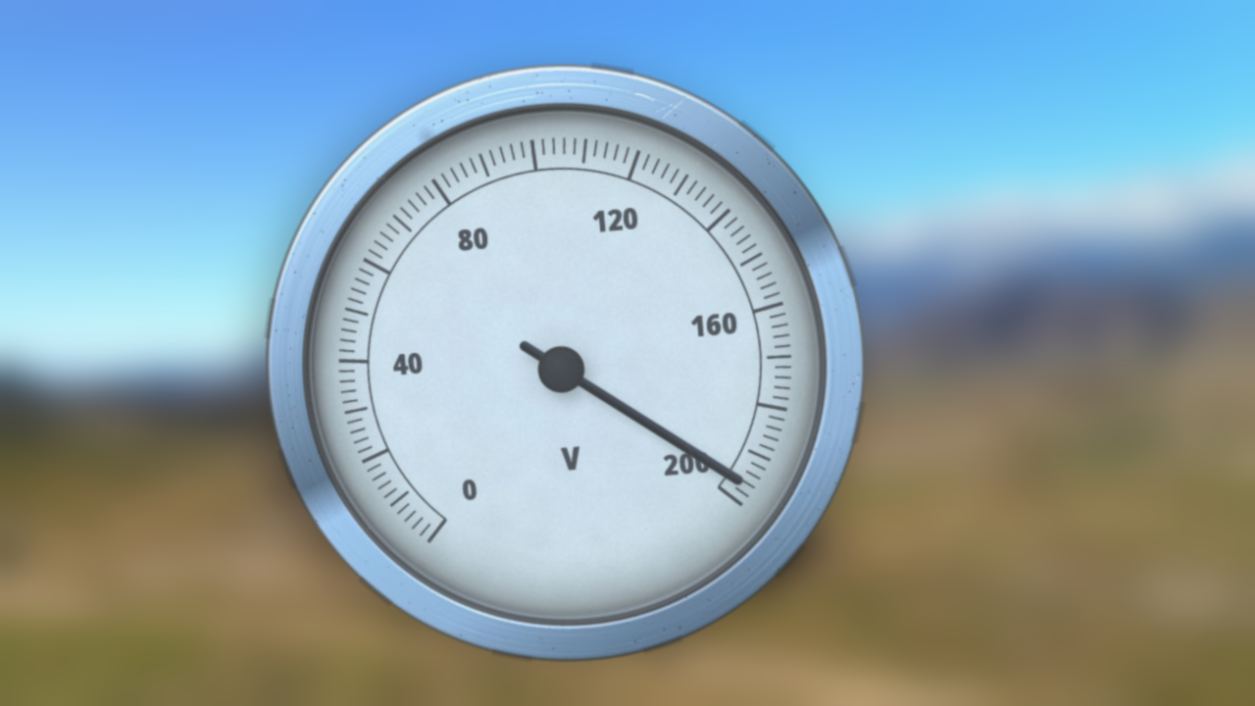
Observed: 196 V
